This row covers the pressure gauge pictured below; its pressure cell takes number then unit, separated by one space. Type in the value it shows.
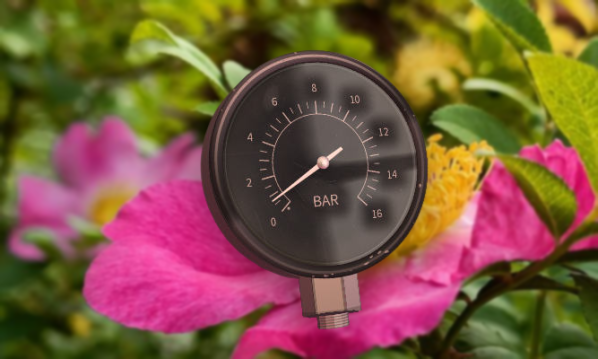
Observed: 0.75 bar
